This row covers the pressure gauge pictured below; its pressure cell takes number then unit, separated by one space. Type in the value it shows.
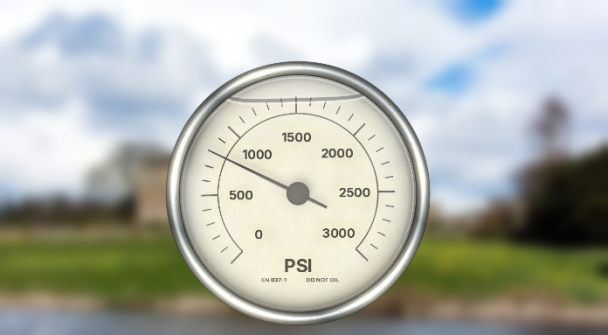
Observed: 800 psi
